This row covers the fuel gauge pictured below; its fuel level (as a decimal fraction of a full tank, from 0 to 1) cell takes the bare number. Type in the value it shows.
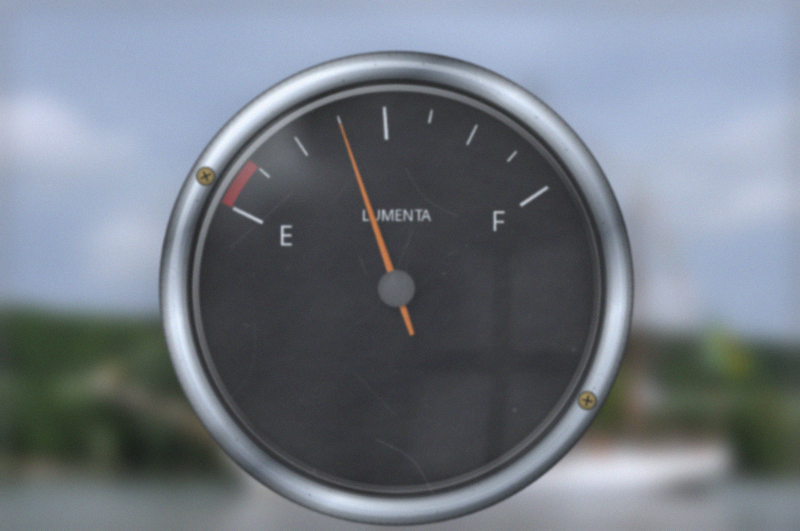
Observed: 0.375
